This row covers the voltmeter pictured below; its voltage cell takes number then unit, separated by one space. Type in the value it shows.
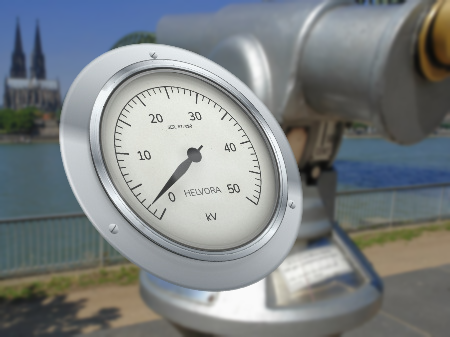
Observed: 2 kV
